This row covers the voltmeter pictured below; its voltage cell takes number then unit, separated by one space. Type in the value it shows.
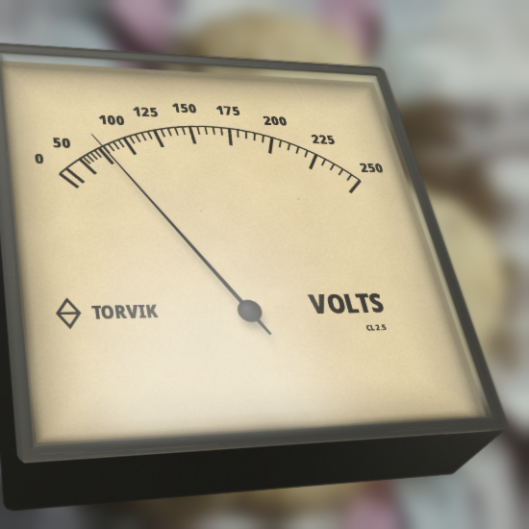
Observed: 75 V
